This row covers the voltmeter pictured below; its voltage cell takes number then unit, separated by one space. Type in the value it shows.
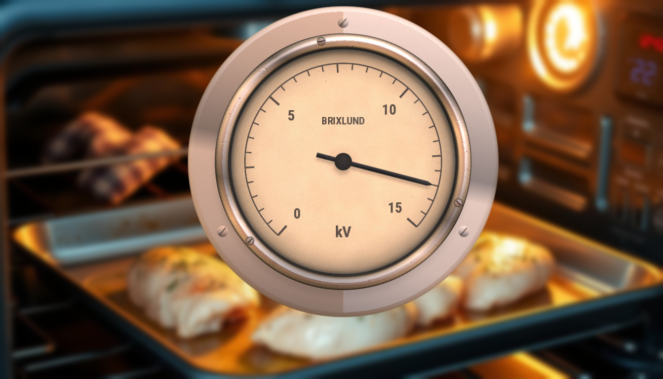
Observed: 13.5 kV
